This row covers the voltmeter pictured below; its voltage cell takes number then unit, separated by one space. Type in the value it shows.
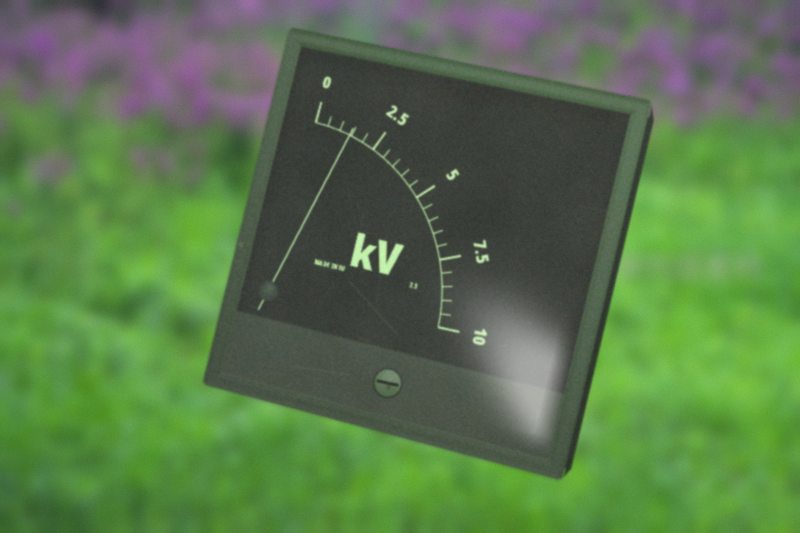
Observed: 1.5 kV
